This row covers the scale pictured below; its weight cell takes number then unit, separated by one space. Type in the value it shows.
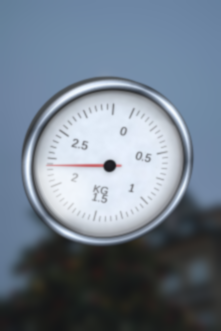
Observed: 2.2 kg
